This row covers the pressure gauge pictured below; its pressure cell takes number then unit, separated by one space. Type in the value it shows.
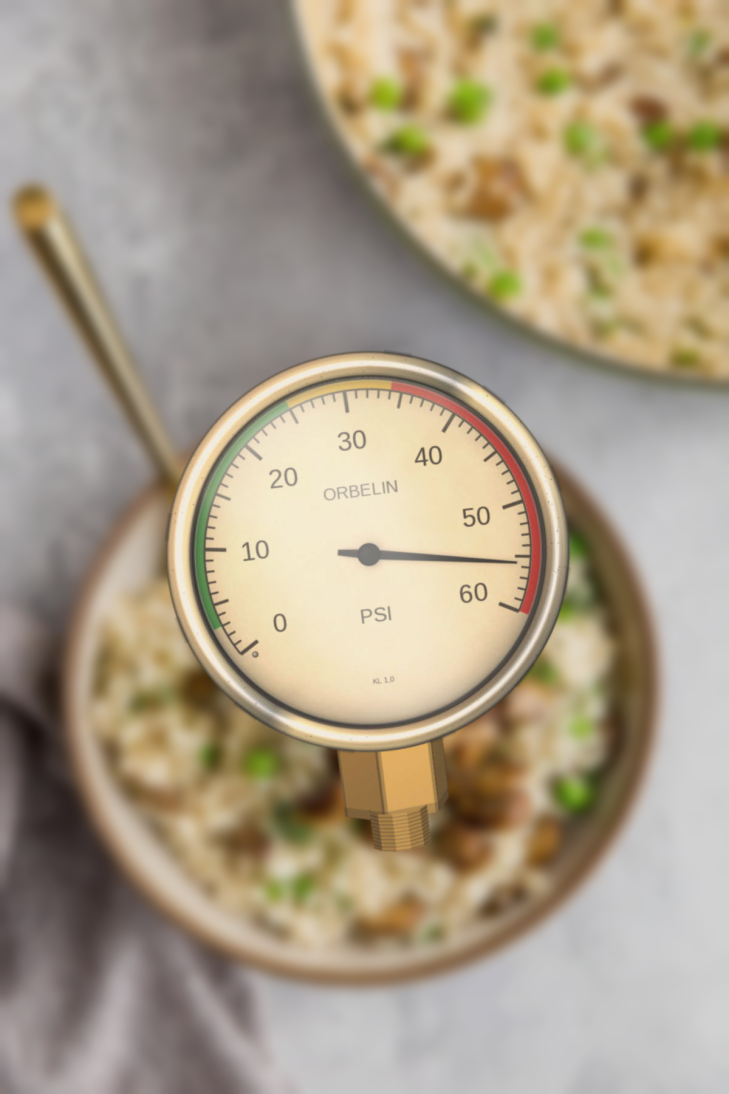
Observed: 55.5 psi
